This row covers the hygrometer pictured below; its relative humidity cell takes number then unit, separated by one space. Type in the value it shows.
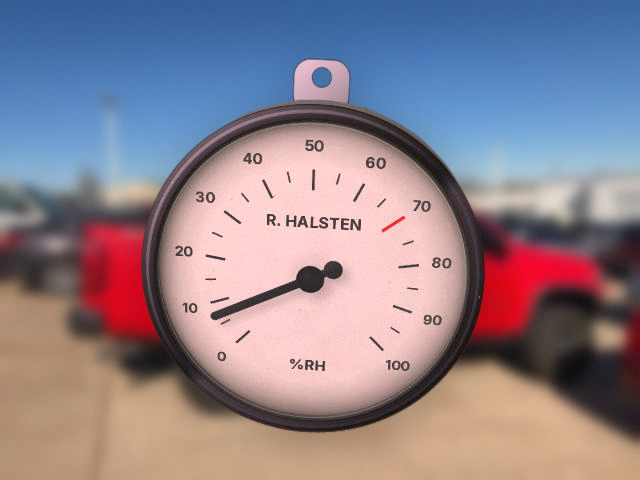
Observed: 7.5 %
